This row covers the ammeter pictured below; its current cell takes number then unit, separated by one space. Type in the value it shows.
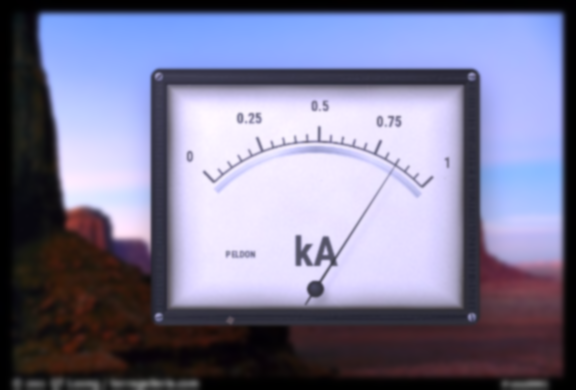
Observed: 0.85 kA
